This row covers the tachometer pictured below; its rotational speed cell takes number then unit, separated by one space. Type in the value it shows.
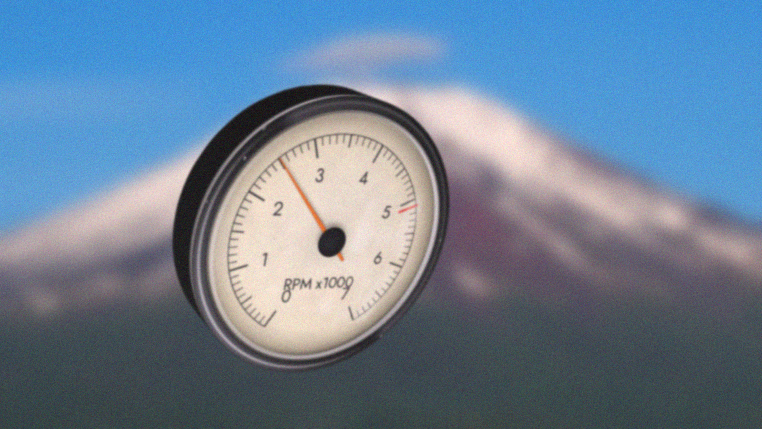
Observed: 2500 rpm
